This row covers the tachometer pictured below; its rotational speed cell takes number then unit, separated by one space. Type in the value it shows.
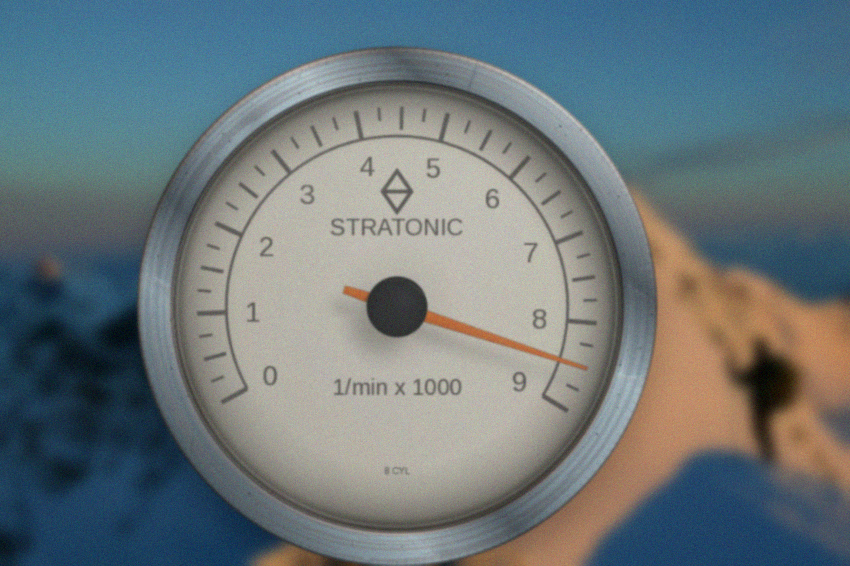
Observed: 8500 rpm
